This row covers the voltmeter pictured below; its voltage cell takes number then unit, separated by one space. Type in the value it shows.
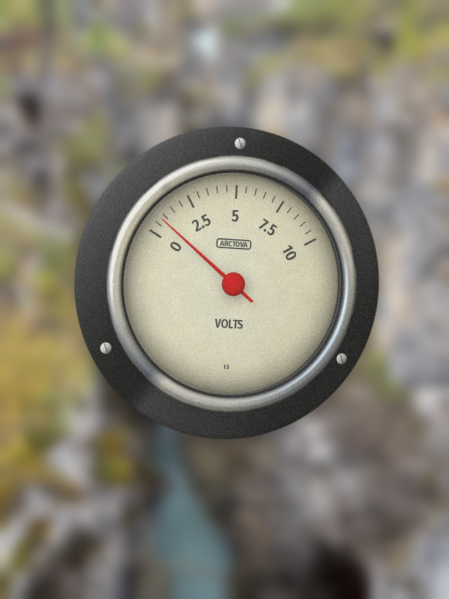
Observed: 0.75 V
